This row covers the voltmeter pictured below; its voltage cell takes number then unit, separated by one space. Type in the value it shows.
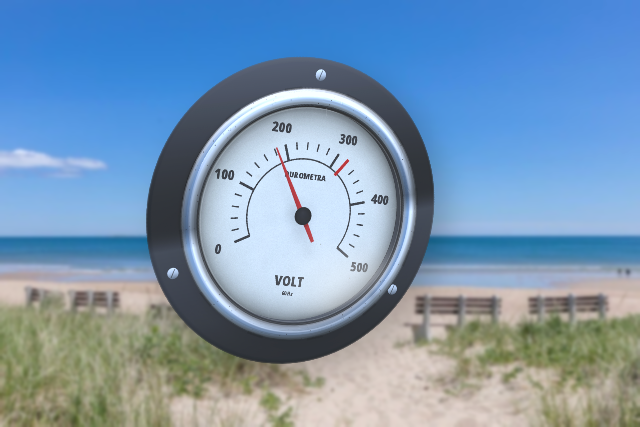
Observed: 180 V
